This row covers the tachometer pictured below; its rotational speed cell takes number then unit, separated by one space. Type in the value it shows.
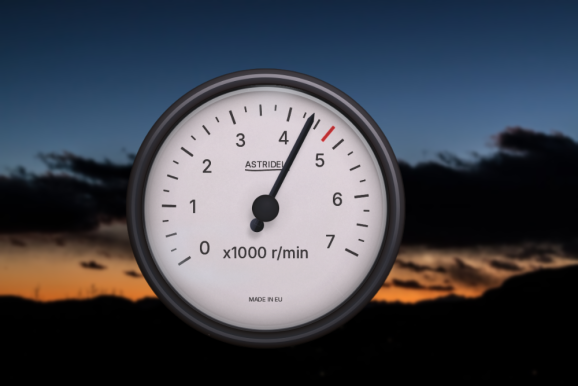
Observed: 4375 rpm
